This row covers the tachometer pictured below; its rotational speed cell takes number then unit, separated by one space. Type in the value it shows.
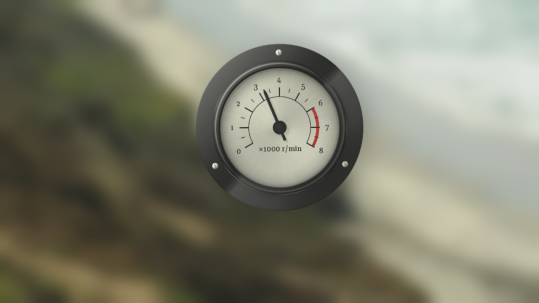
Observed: 3250 rpm
